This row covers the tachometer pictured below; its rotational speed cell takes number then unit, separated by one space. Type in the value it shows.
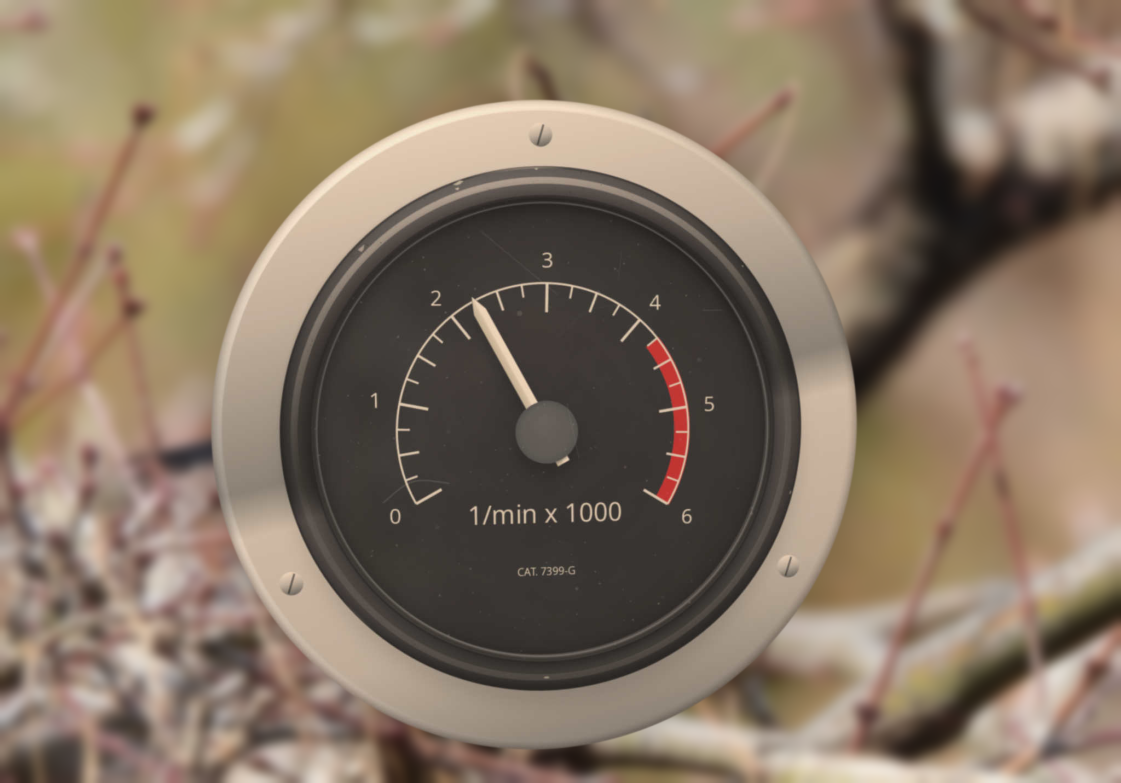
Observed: 2250 rpm
